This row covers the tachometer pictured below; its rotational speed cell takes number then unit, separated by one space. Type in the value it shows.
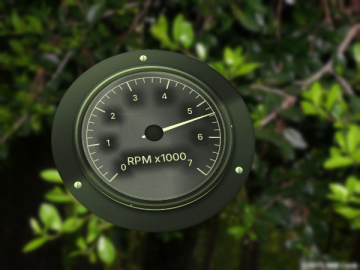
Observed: 5400 rpm
